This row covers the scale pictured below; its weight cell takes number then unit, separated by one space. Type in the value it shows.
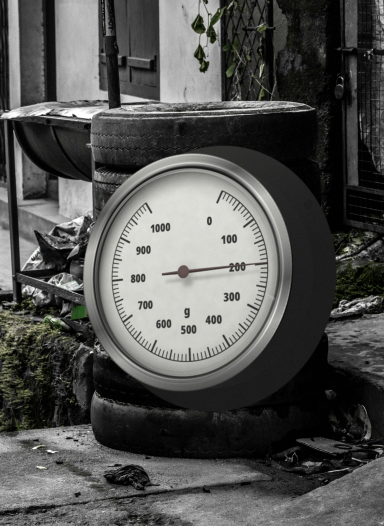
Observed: 200 g
